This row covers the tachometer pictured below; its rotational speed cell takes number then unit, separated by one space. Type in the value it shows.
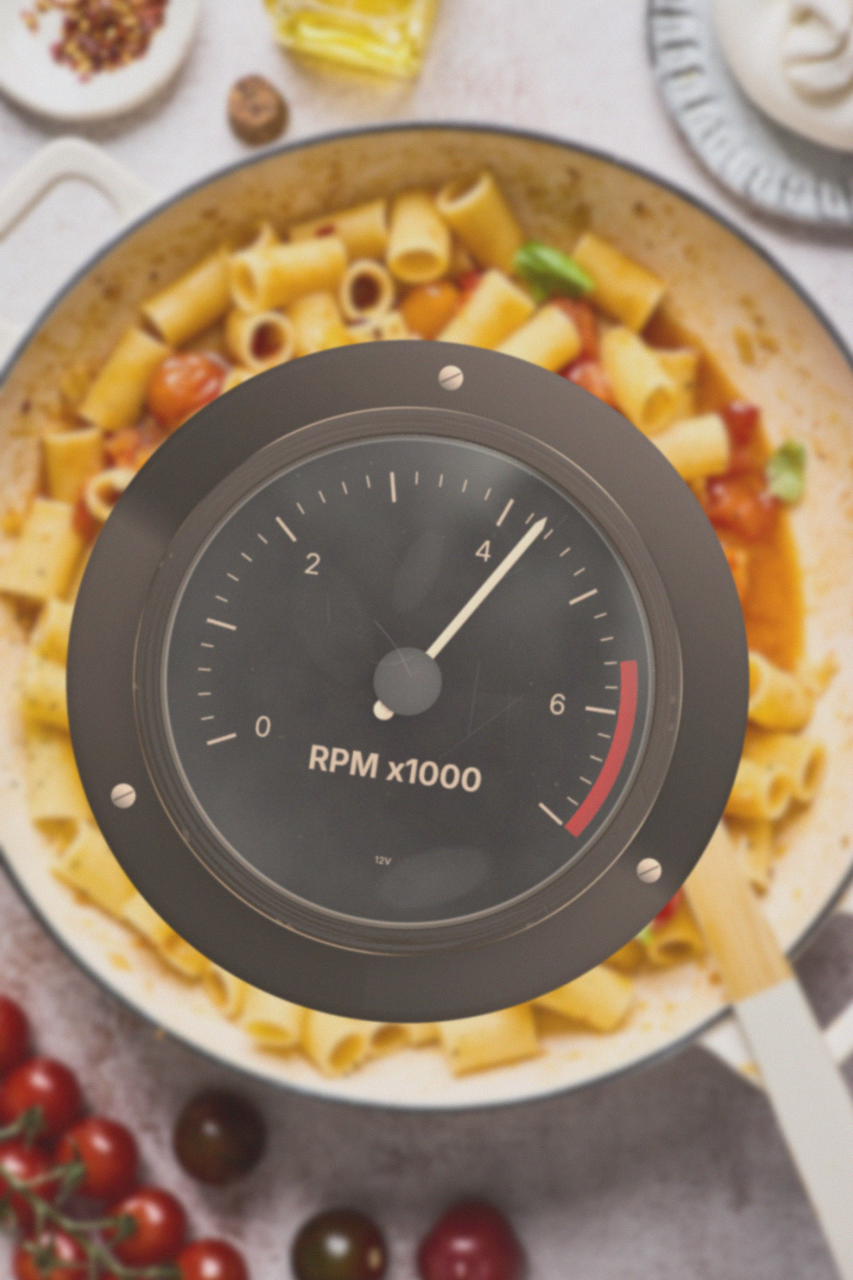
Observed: 4300 rpm
